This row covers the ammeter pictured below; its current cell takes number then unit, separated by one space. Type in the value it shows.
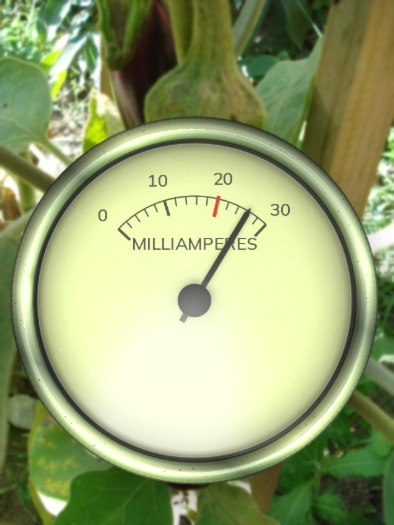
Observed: 26 mA
